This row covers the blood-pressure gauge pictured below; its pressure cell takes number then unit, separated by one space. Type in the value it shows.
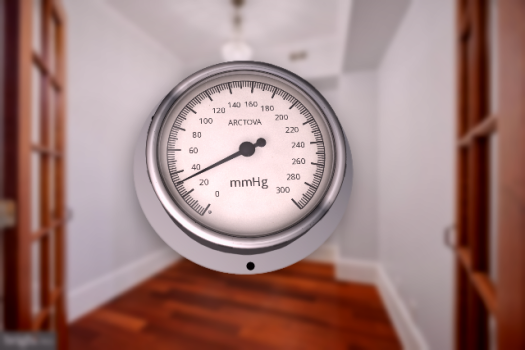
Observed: 30 mmHg
